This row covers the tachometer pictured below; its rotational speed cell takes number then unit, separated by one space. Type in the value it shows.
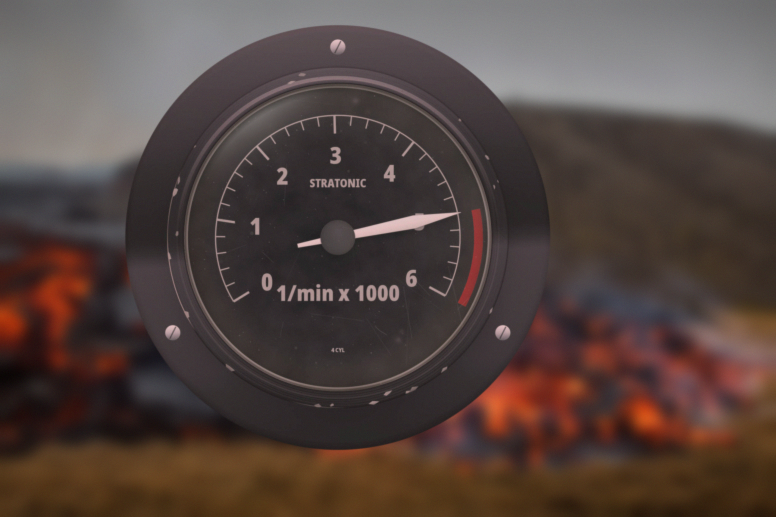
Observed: 5000 rpm
